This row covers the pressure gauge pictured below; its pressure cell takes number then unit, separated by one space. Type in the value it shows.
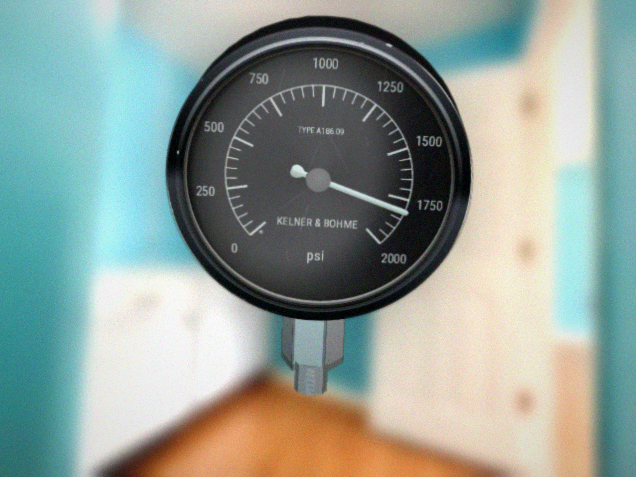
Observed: 1800 psi
